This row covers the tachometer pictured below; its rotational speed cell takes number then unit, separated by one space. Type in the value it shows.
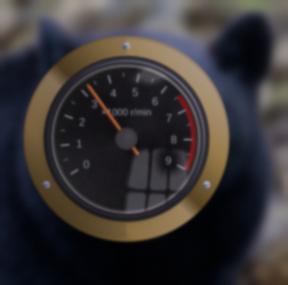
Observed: 3250 rpm
